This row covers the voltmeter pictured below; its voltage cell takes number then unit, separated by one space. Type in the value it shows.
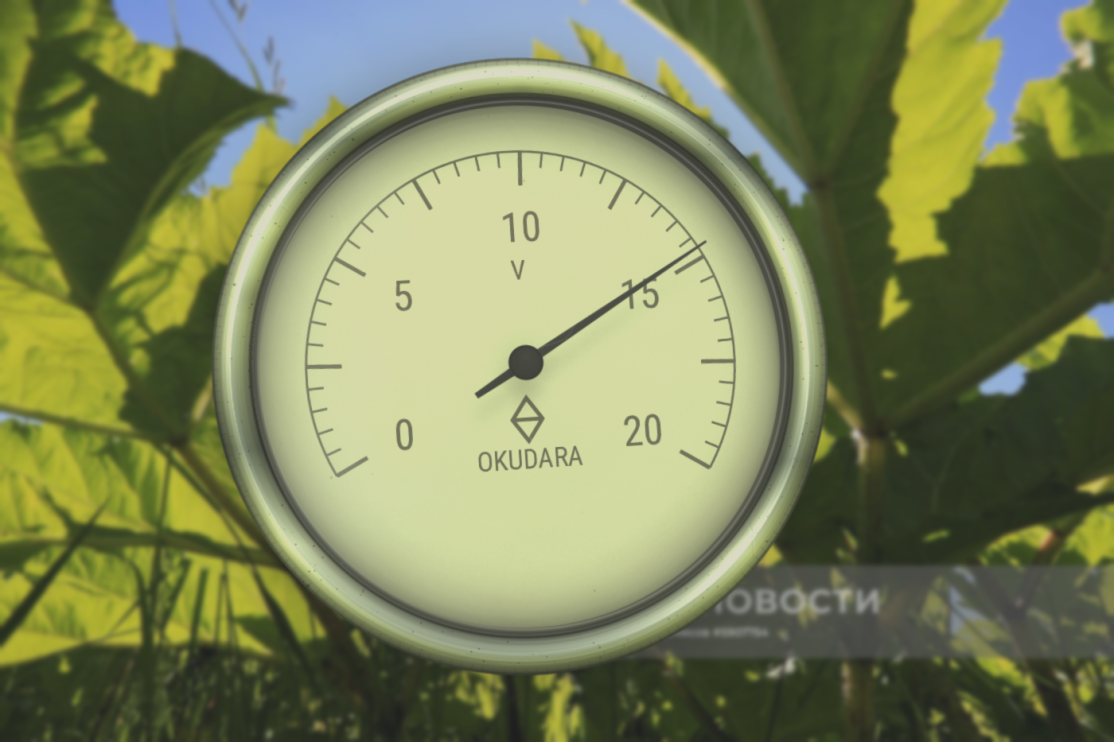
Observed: 14.75 V
